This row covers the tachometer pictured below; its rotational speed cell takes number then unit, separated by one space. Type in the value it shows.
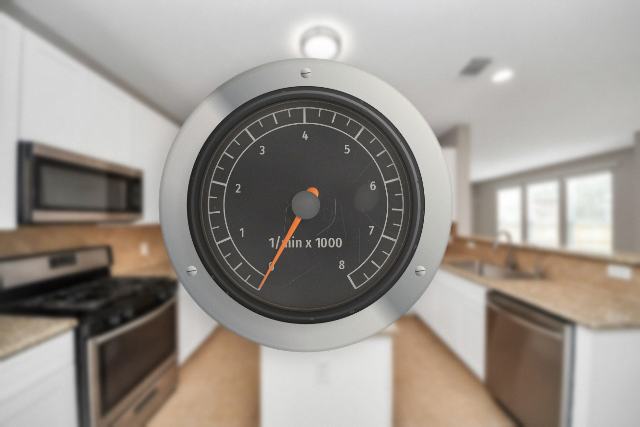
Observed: 0 rpm
